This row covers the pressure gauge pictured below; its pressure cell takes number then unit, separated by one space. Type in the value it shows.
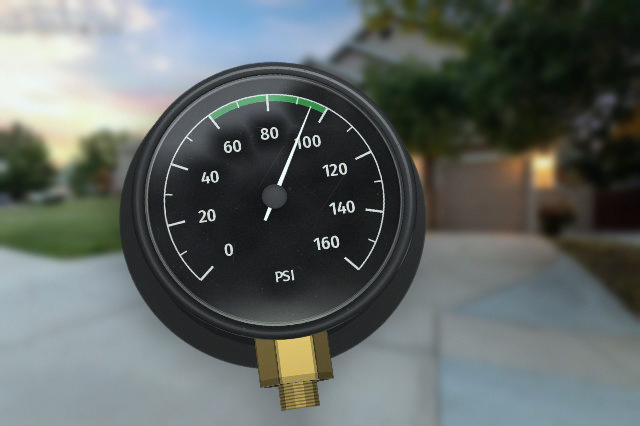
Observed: 95 psi
